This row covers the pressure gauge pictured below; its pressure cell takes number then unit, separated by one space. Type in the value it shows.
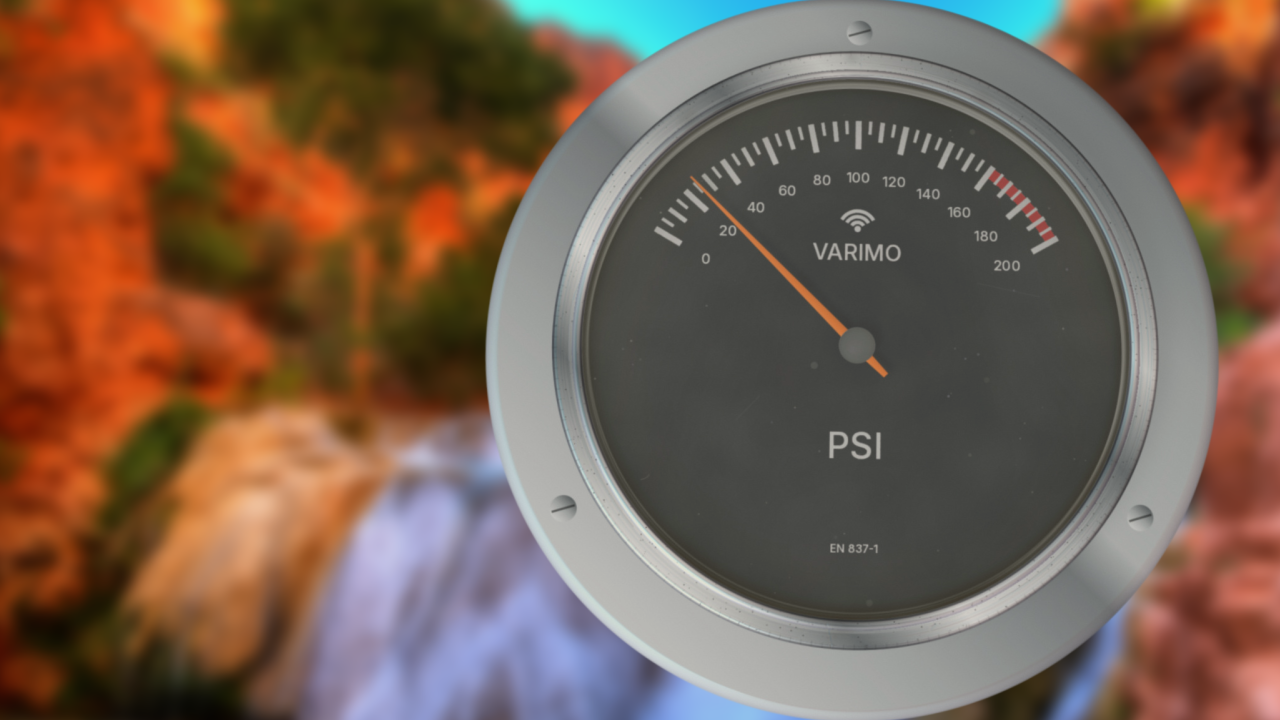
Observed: 25 psi
